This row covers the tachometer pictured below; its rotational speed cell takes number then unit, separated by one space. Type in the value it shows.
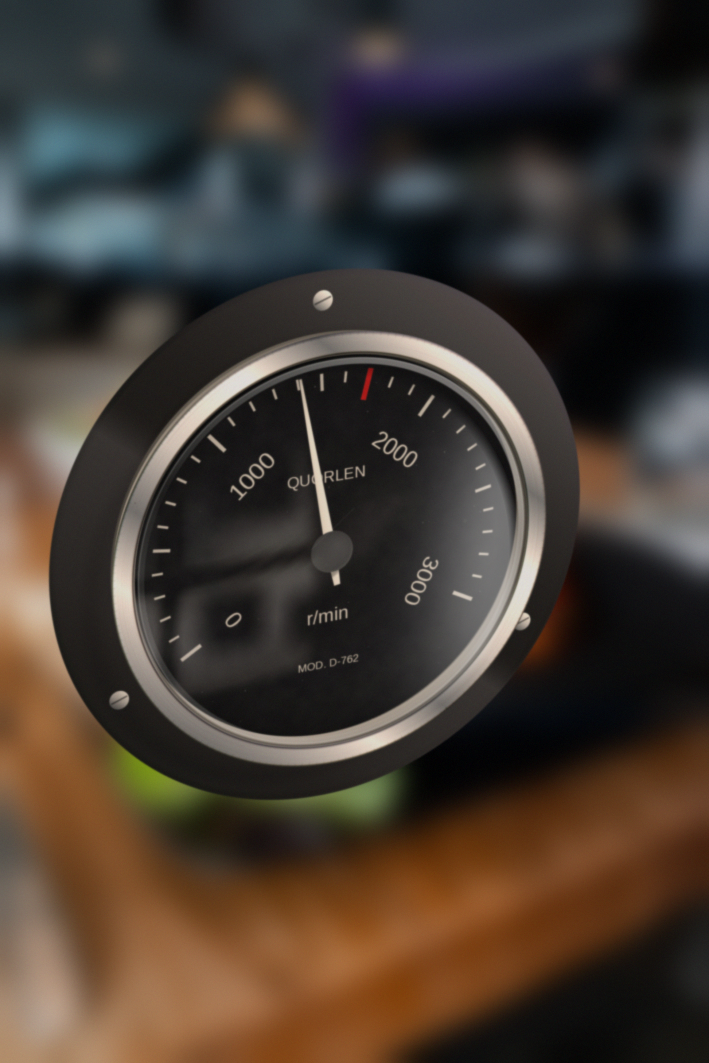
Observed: 1400 rpm
